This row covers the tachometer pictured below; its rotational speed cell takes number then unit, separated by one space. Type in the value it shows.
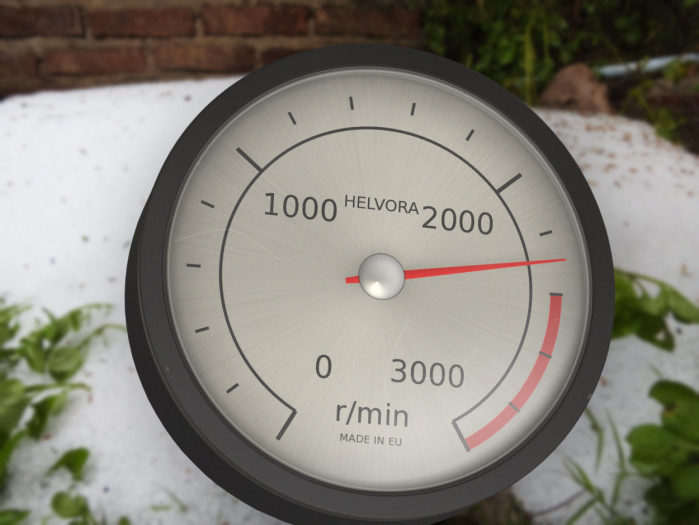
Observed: 2300 rpm
